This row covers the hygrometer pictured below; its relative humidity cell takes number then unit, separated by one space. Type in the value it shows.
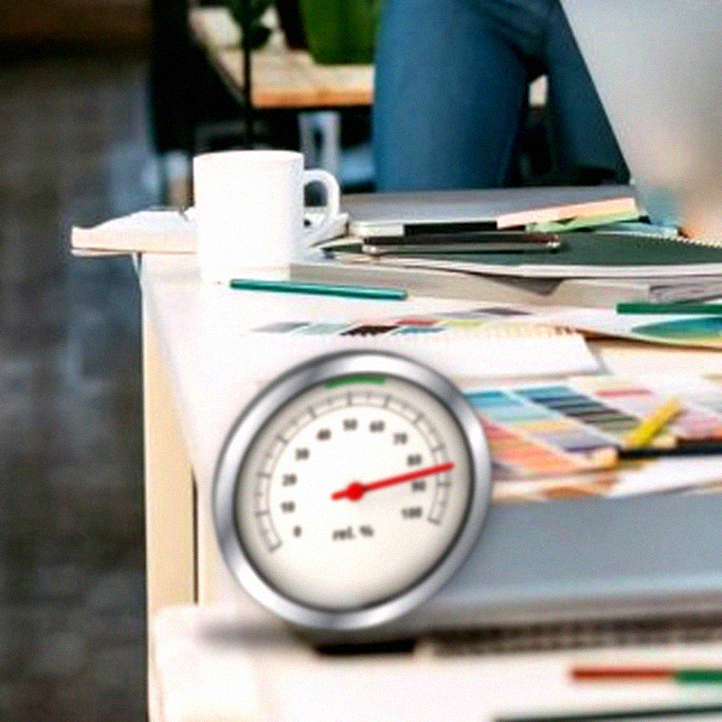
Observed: 85 %
